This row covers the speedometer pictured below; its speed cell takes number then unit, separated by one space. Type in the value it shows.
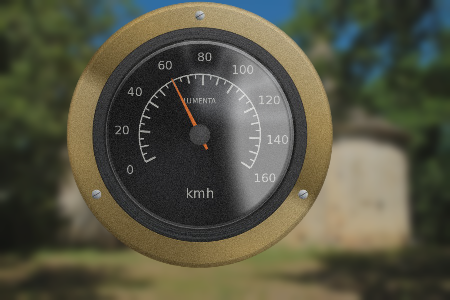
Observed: 60 km/h
